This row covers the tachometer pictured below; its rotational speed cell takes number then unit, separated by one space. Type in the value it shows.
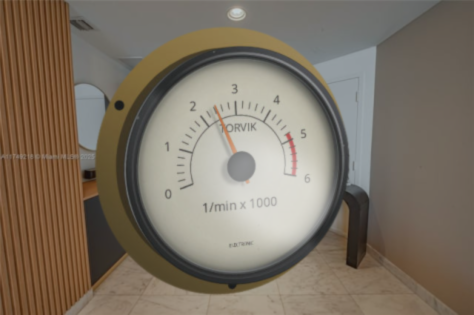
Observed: 2400 rpm
